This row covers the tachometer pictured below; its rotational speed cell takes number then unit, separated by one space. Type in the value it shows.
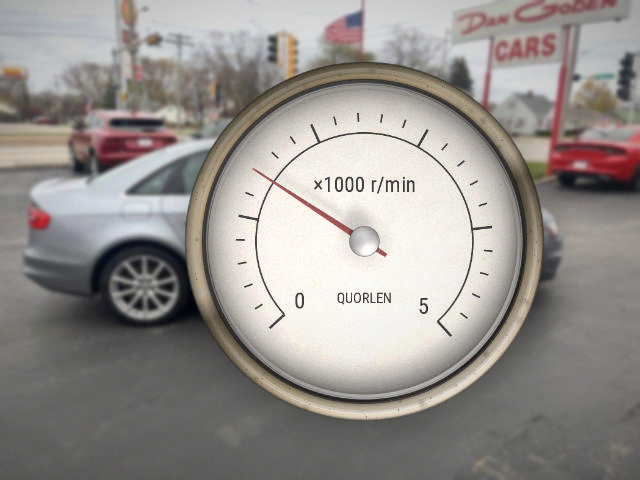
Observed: 1400 rpm
